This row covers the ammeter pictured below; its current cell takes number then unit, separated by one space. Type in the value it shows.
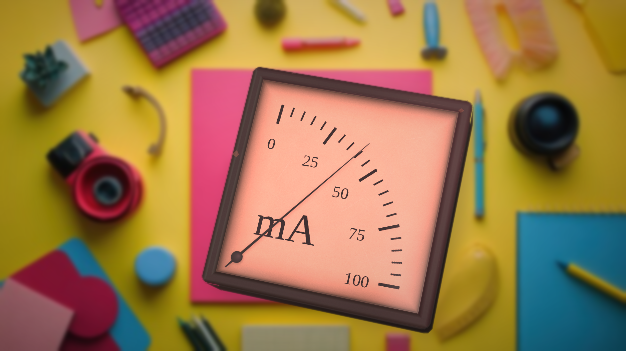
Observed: 40 mA
